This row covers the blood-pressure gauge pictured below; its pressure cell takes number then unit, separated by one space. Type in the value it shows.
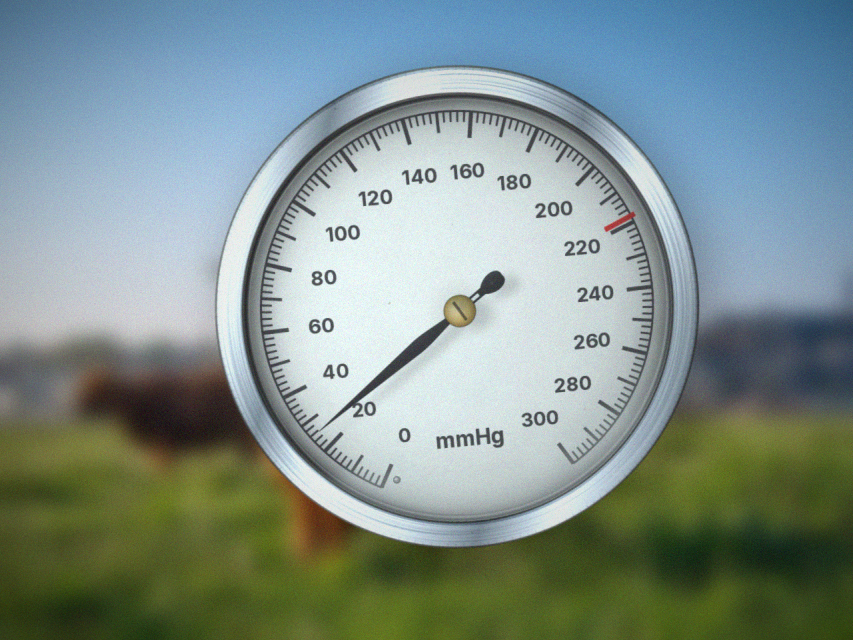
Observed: 26 mmHg
